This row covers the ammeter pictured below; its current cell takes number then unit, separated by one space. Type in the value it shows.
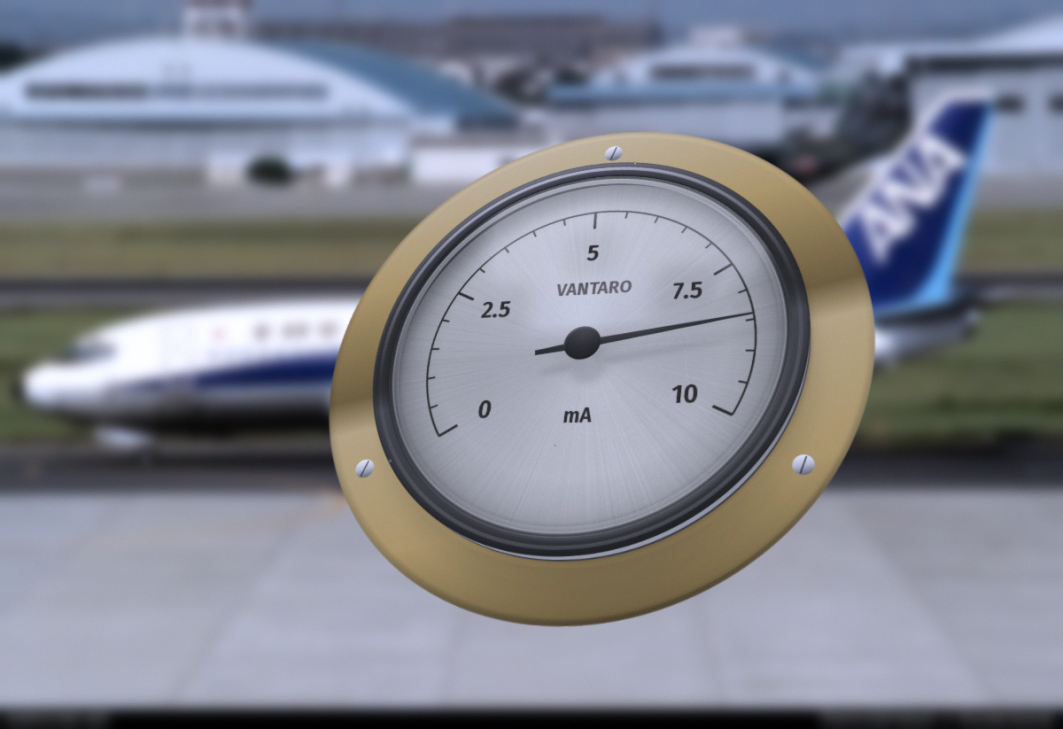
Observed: 8.5 mA
